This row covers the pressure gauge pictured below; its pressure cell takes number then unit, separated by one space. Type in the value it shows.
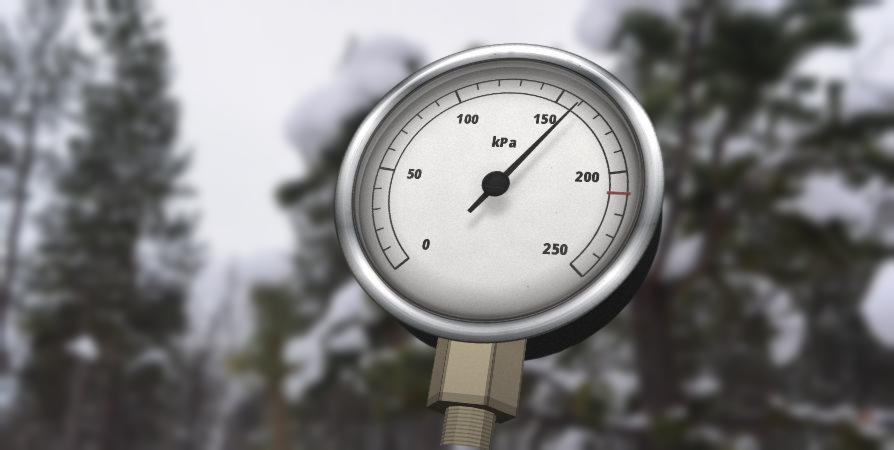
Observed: 160 kPa
